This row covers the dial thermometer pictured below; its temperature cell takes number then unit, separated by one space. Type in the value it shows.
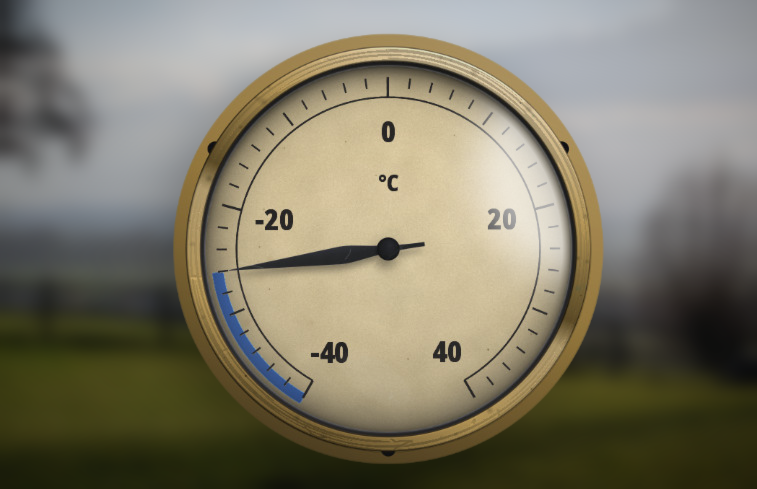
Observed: -26 °C
